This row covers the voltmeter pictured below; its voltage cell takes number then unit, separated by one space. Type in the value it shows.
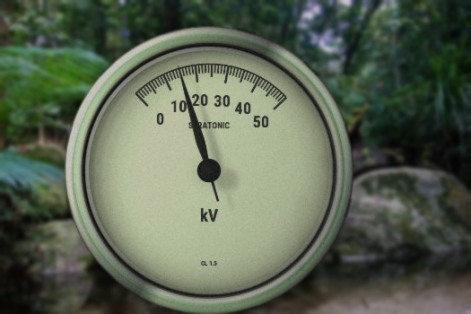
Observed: 15 kV
